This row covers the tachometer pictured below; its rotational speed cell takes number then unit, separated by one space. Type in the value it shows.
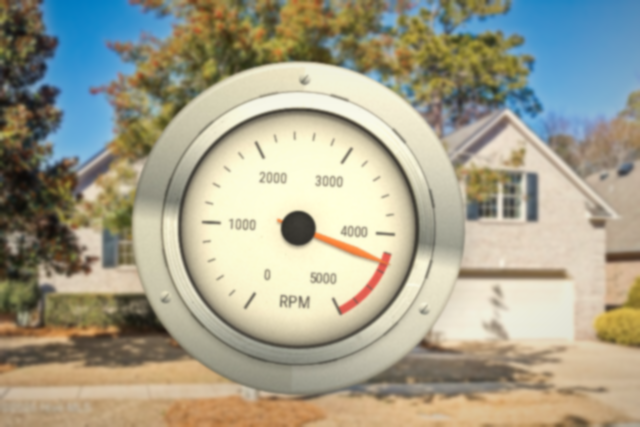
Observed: 4300 rpm
